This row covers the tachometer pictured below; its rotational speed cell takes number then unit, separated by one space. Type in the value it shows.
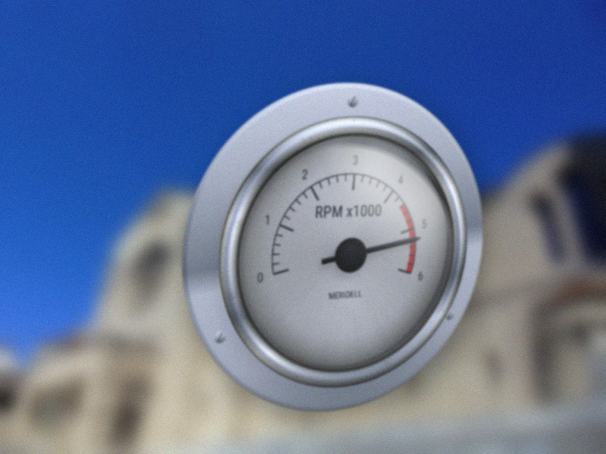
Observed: 5200 rpm
